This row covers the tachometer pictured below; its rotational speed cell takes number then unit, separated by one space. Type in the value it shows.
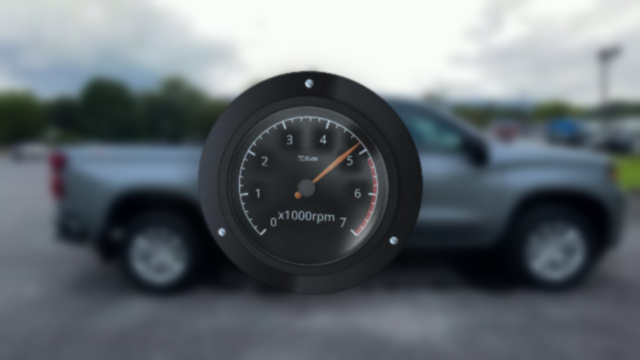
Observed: 4800 rpm
